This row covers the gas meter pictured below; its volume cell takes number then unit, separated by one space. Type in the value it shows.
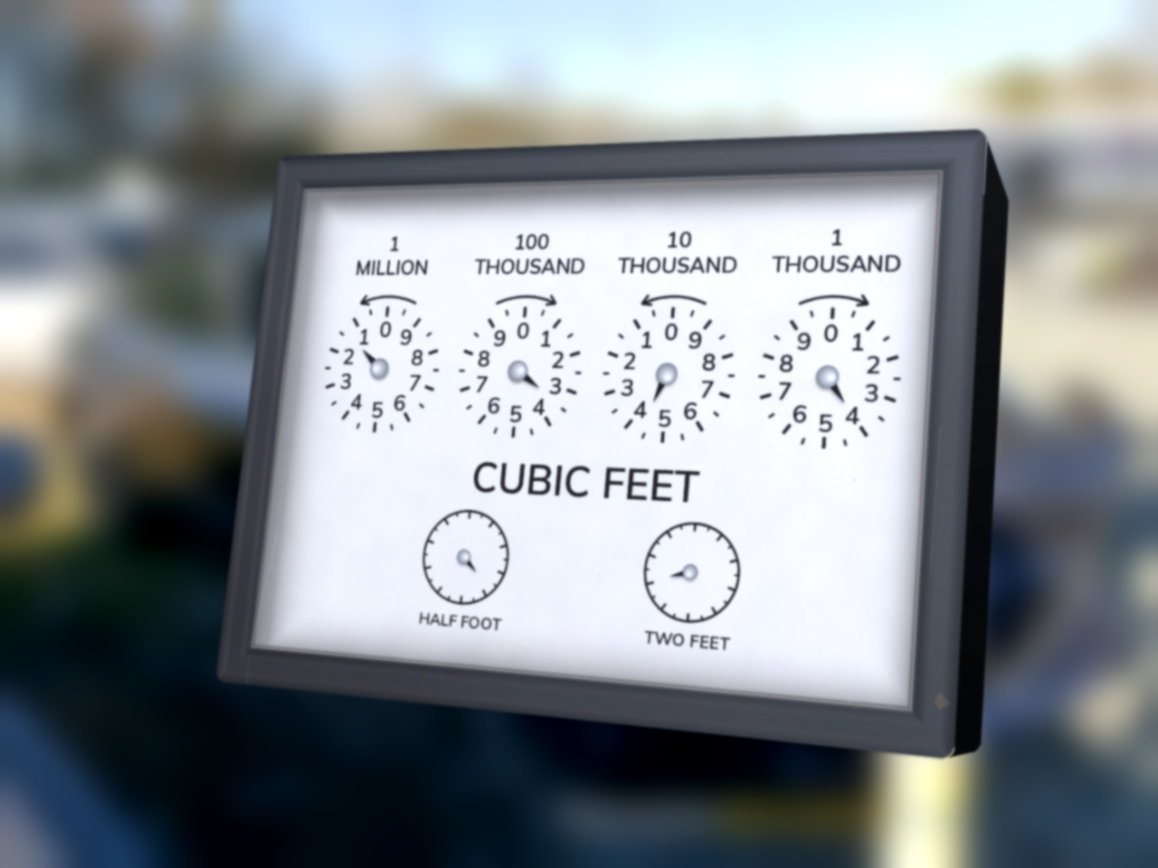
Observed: 134400 ft³
